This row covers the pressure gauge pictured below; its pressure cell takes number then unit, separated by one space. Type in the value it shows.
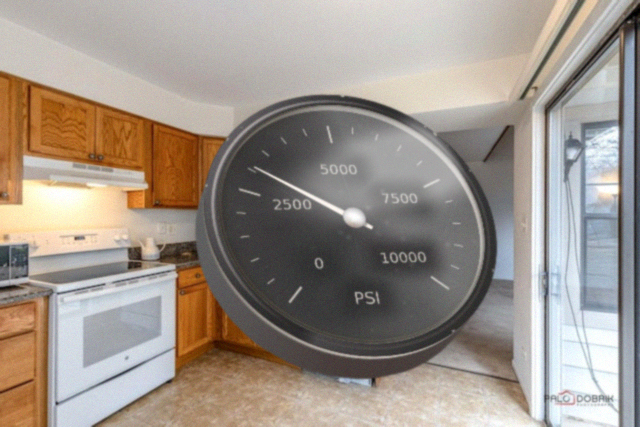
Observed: 3000 psi
